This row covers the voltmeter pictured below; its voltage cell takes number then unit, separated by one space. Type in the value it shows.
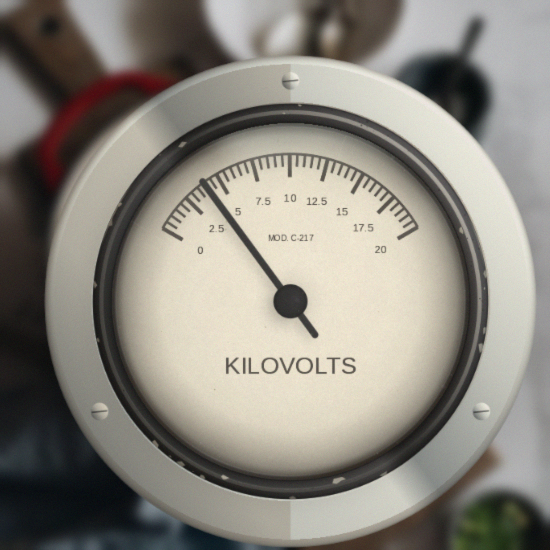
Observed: 4 kV
